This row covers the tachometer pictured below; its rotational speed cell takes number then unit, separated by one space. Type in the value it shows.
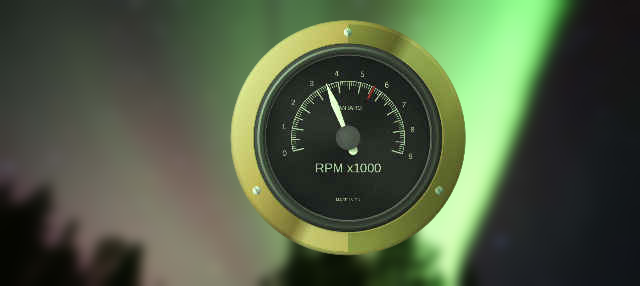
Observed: 3500 rpm
